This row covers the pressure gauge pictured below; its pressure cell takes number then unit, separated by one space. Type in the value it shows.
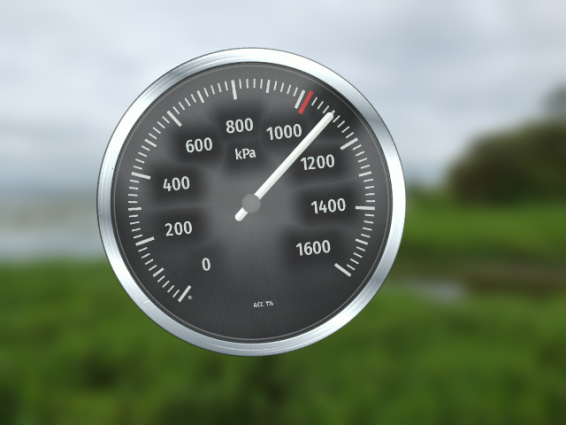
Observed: 1100 kPa
